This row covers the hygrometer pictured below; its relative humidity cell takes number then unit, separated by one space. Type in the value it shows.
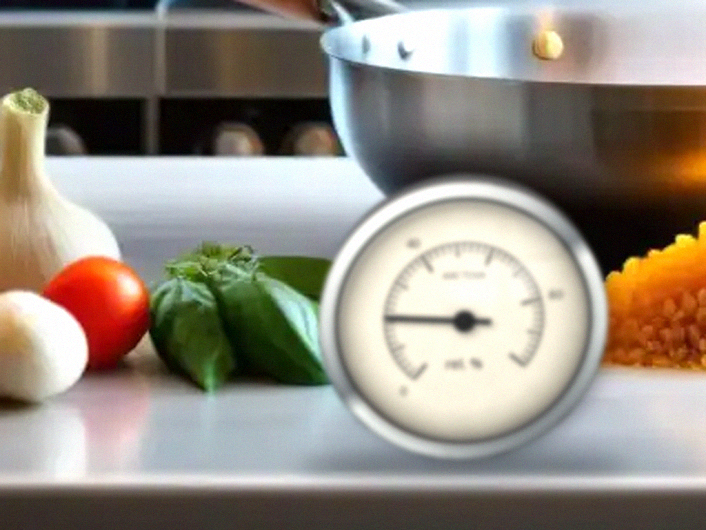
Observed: 20 %
